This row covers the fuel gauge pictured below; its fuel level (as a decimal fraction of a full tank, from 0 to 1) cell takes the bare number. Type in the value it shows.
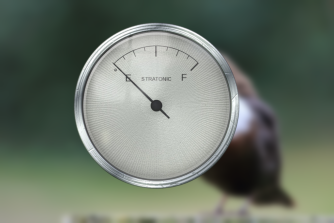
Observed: 0
